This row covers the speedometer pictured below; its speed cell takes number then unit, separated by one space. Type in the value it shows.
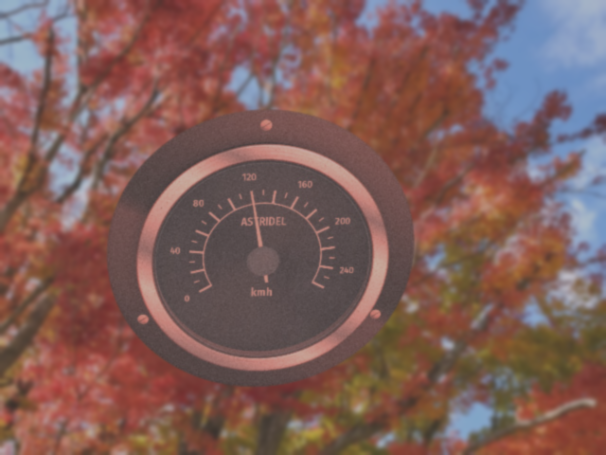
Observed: 120 km/h
